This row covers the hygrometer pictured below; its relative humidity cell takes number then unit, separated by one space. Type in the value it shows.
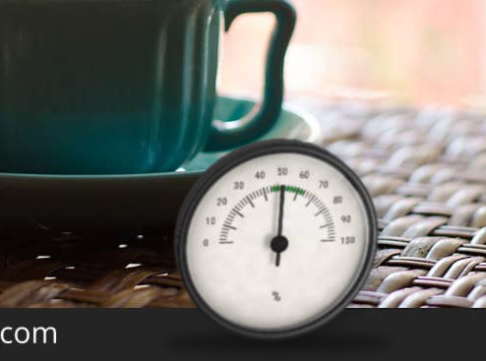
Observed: 50 %
